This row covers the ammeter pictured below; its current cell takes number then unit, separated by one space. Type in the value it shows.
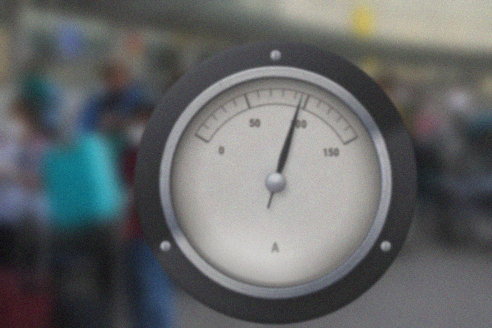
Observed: 95 A
